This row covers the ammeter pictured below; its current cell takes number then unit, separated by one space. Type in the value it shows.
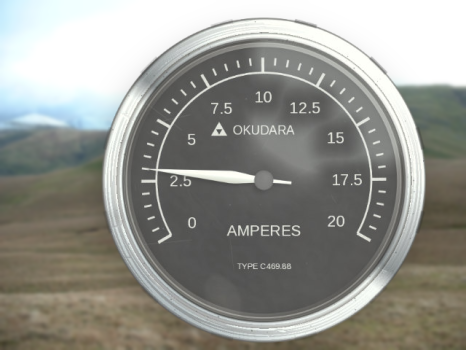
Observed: 3 A
